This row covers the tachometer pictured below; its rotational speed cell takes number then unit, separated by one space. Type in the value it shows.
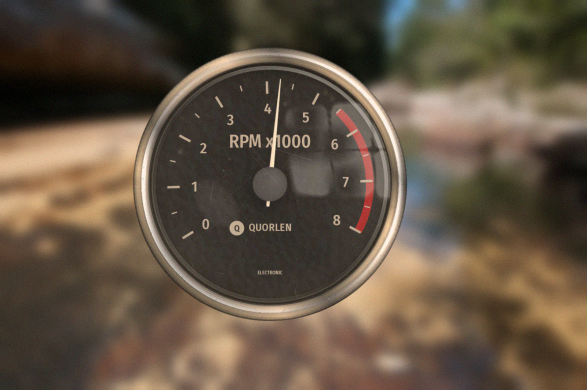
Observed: 4250 rpm
